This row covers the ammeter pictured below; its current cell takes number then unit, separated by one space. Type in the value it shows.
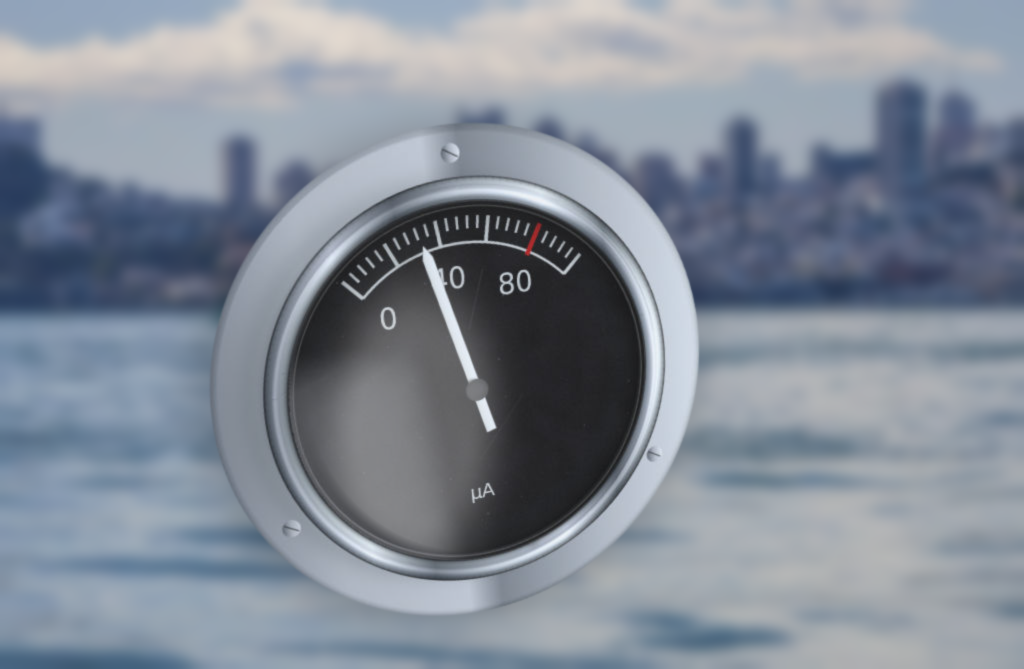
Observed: 32 µA
